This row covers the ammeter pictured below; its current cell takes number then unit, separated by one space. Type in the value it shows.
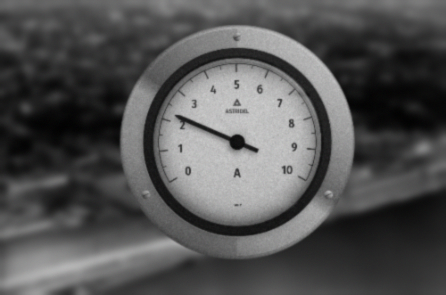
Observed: 2.25 A
